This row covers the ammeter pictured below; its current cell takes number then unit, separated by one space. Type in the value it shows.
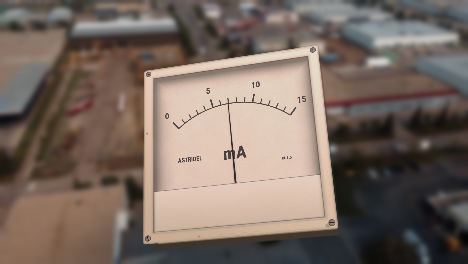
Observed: 7 mA
